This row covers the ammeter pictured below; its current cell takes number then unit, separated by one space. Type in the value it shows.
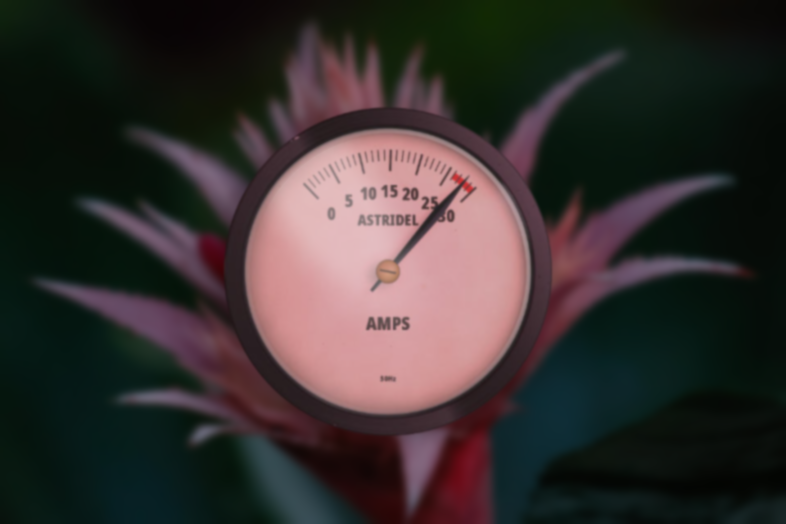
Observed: 28 A
